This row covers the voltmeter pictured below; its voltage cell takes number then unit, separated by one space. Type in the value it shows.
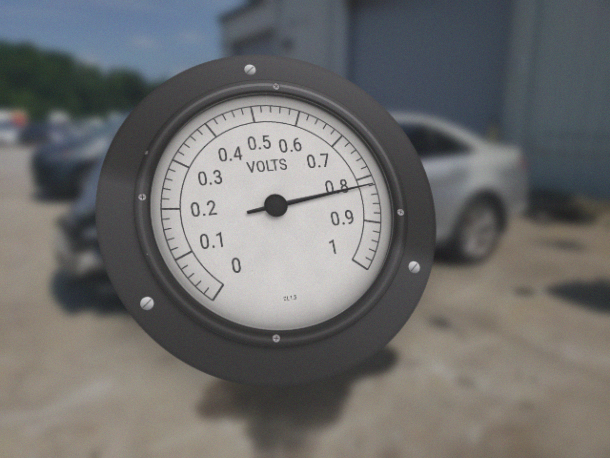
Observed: 0.82 V
